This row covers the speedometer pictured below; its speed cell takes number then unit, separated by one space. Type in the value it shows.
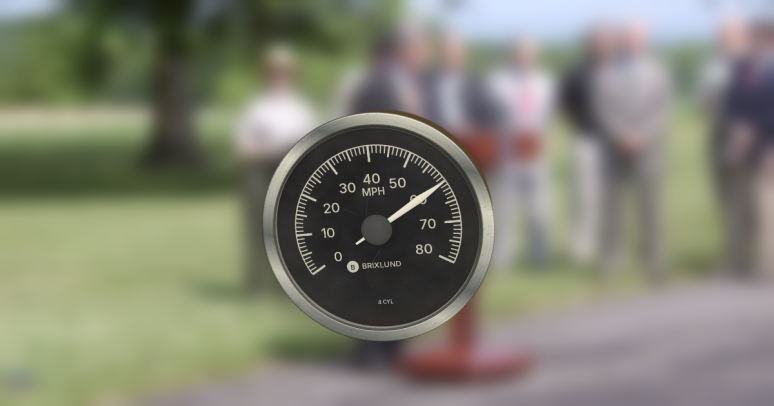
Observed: 60 mph
